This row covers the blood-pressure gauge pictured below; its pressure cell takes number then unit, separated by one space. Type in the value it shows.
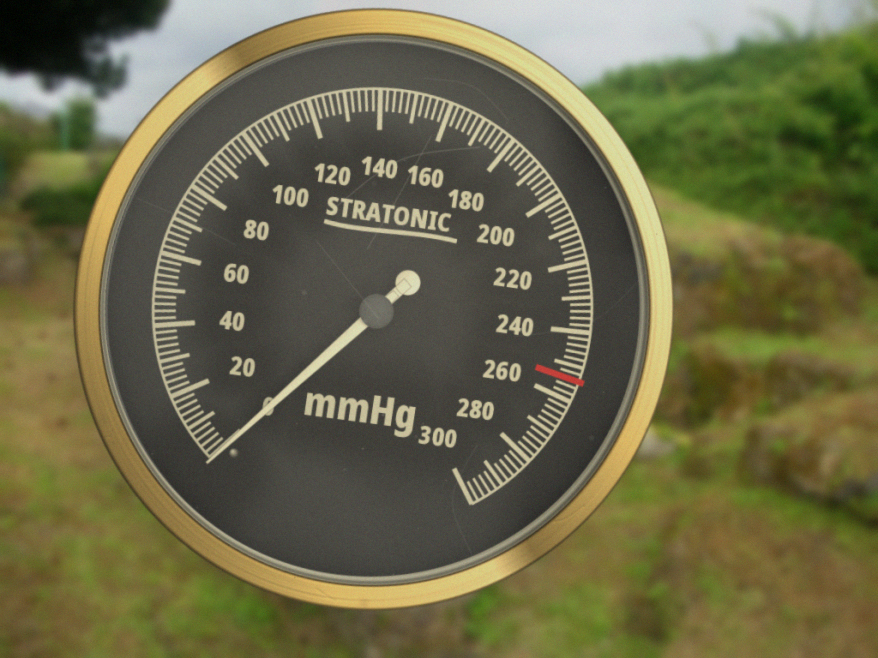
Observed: 0 mmHg
